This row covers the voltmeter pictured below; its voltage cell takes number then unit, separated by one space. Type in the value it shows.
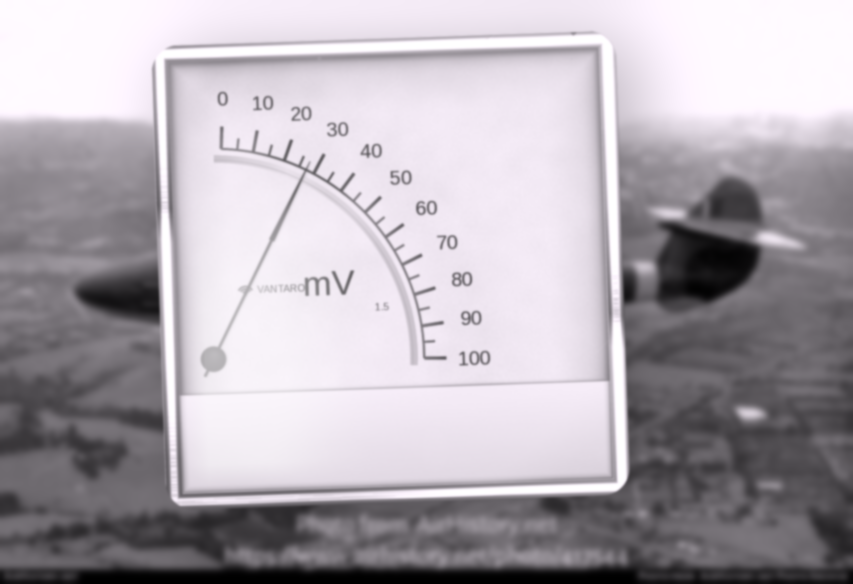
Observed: 27.5 mV
